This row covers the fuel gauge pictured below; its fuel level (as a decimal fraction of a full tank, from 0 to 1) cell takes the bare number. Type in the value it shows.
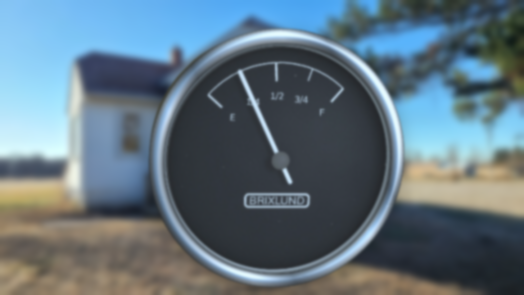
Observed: 0.25
